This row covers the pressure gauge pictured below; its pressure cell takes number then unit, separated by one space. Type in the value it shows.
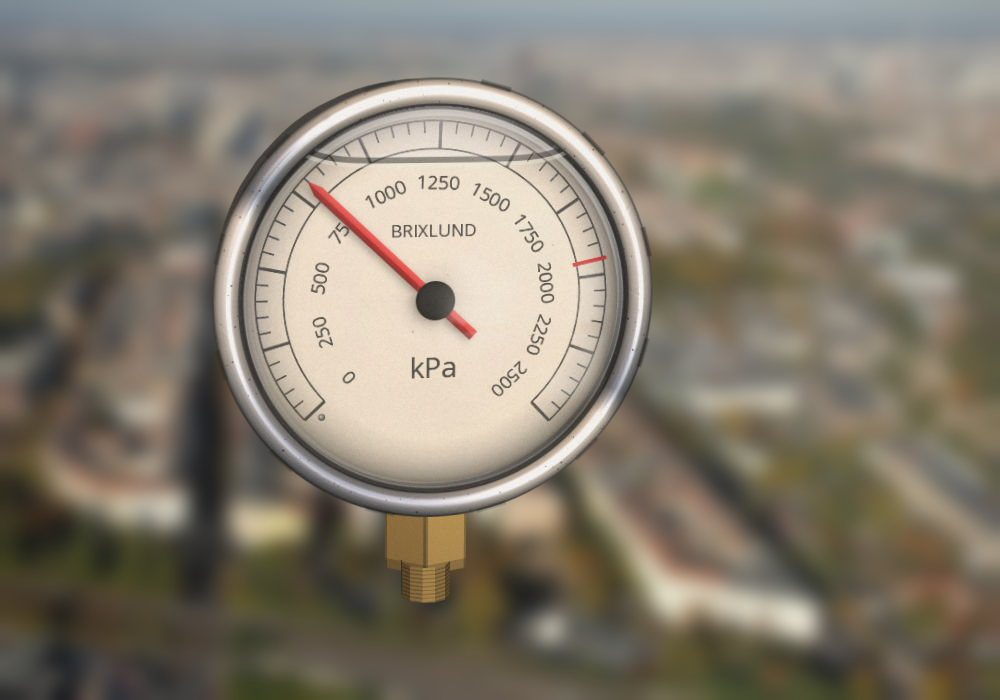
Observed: 800 kPa
